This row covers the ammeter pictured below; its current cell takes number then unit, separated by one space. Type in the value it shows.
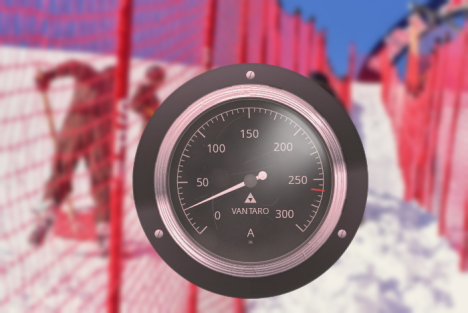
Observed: 25 A
